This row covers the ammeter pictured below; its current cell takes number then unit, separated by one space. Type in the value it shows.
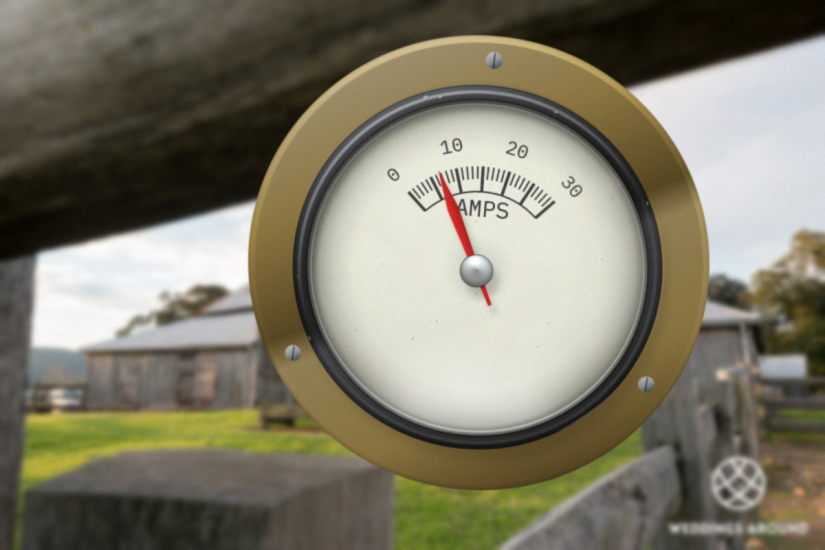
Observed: 7 A
